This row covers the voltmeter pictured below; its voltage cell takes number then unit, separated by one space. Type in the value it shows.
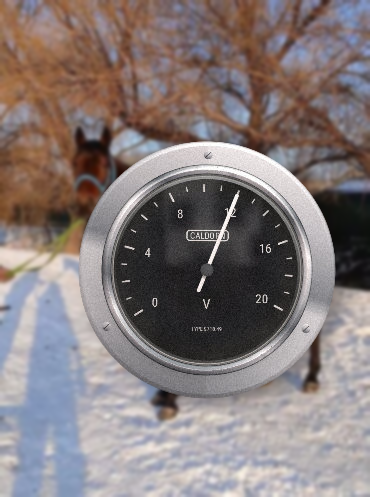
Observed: 12 V
